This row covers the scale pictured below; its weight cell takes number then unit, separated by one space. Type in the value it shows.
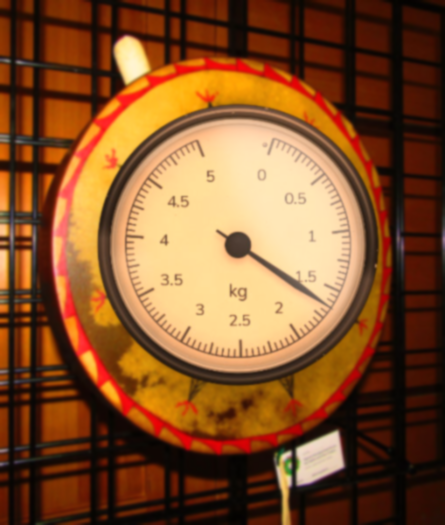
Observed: 1.65 kg
